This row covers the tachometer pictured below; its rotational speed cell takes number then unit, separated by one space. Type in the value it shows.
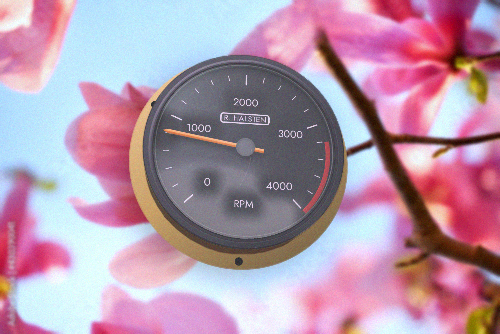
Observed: 800 rpm
